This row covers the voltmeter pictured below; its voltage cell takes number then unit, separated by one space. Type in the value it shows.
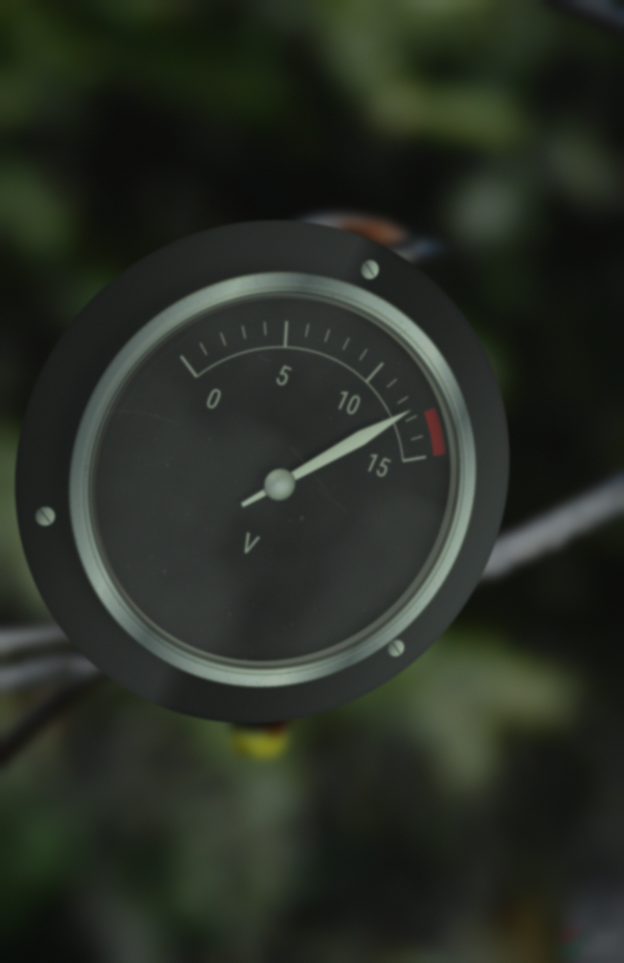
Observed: 12.5 V
